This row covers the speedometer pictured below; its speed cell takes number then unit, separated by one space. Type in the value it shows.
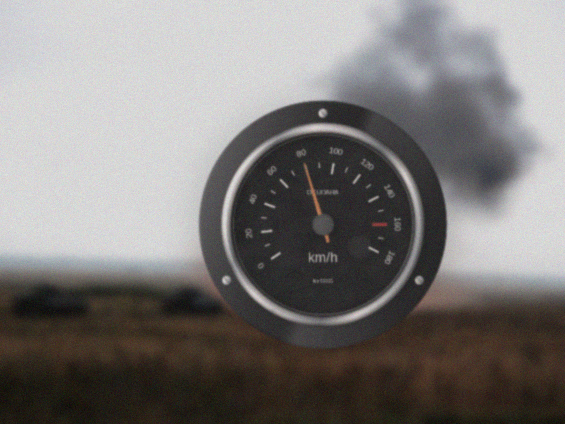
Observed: 80 km/h
